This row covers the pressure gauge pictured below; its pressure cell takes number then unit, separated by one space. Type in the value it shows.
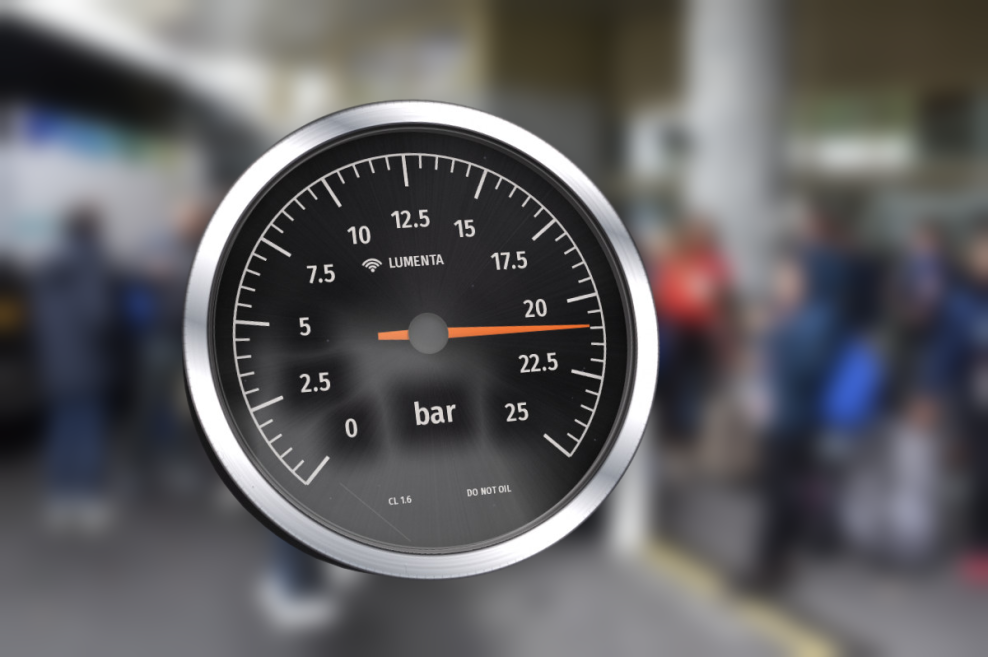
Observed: 21 bar
